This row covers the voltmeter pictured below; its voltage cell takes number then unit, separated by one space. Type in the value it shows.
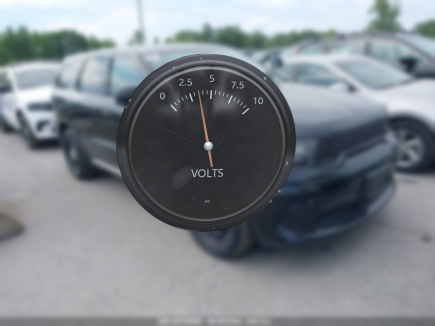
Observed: 3.5 V
